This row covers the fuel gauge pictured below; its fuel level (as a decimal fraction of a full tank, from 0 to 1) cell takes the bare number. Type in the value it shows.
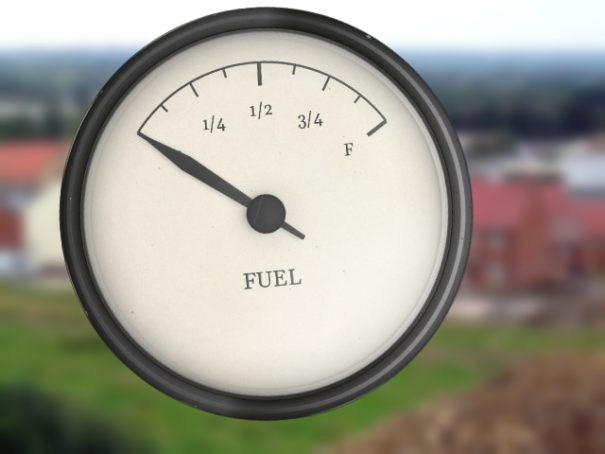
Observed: 0
